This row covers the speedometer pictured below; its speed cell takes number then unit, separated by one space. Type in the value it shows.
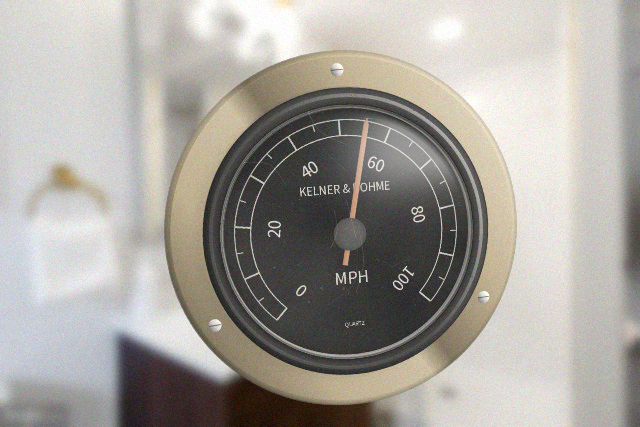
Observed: 55 mph
